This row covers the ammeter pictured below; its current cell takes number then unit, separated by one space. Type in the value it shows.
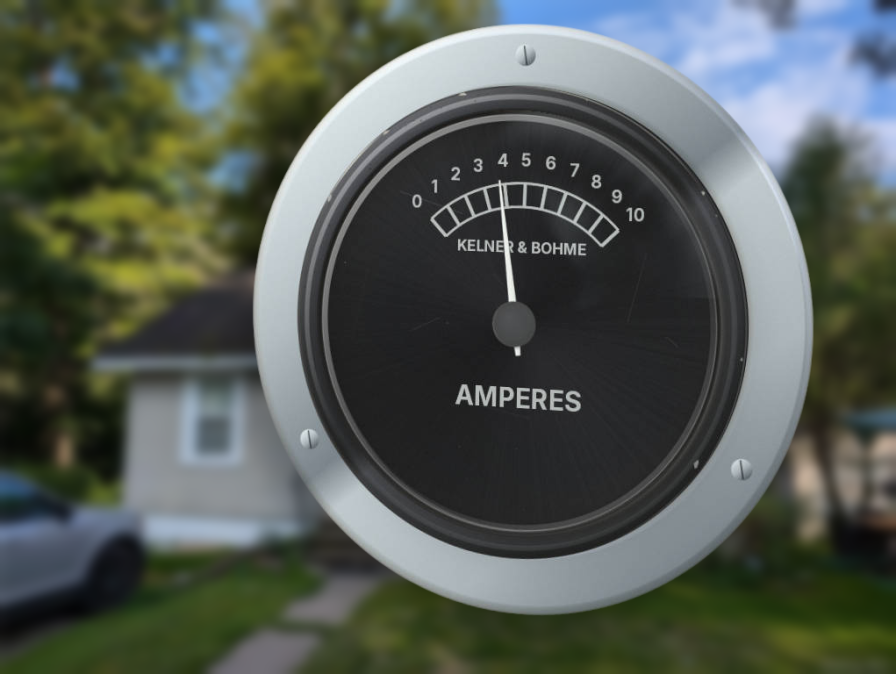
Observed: 4 A
